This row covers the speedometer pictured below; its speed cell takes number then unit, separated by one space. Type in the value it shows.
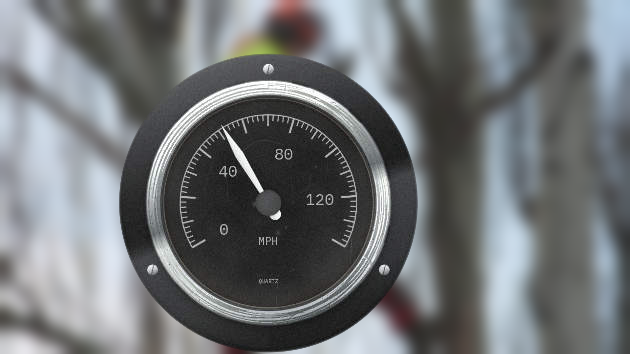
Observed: 52 mph
